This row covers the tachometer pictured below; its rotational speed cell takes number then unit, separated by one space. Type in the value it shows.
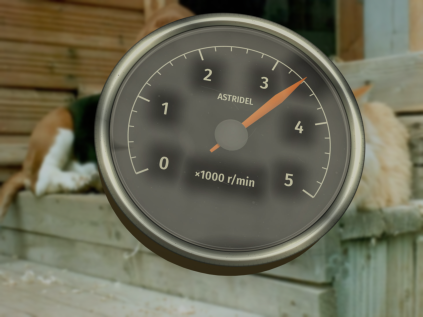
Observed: 3400 rpm
